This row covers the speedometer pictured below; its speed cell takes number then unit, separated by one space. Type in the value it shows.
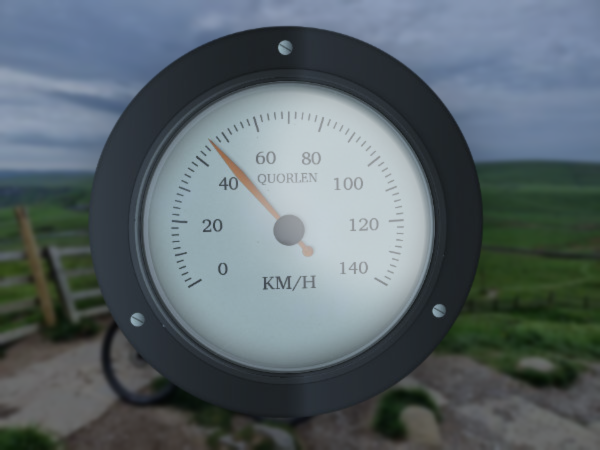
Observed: 46 km/h
